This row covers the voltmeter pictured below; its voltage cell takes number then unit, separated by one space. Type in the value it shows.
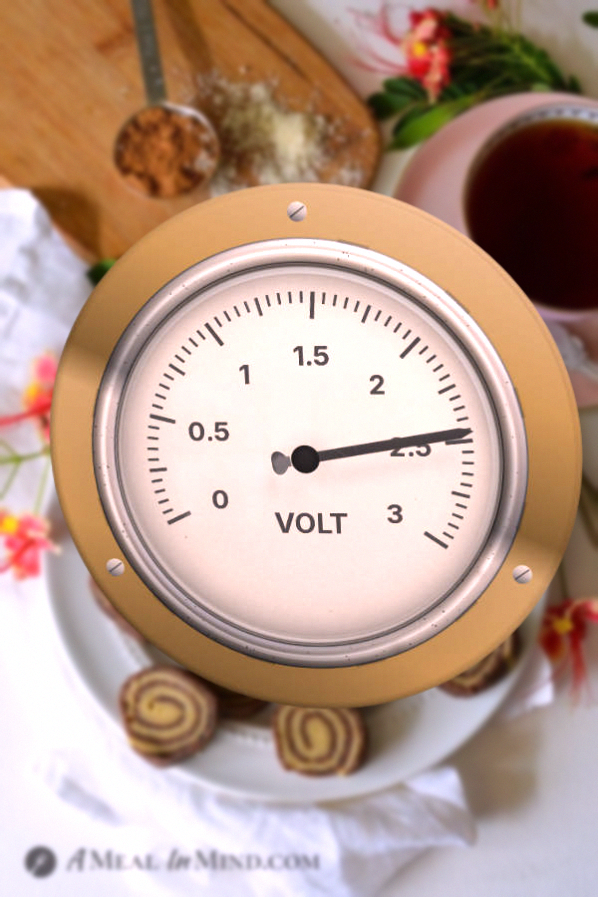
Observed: 2.45 V
